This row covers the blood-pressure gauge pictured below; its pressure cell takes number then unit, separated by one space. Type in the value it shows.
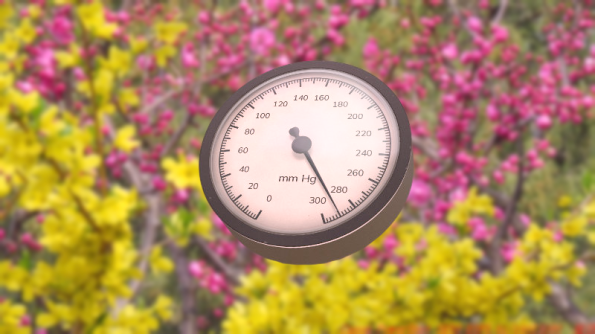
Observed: 290 mmHg
